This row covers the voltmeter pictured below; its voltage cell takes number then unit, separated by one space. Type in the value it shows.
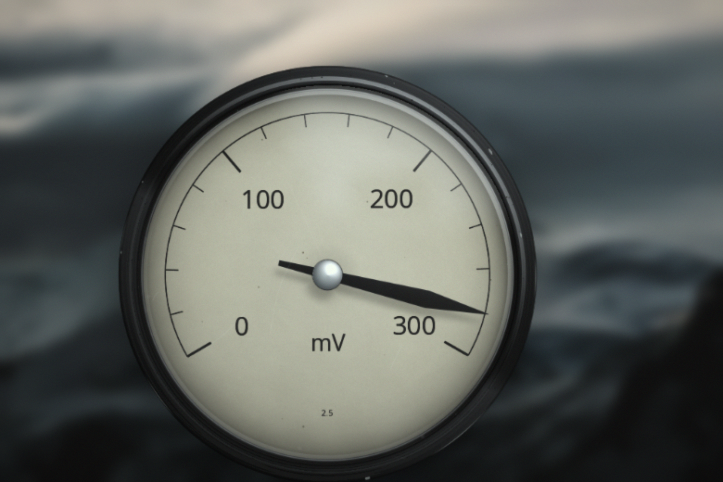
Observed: 280 mV
